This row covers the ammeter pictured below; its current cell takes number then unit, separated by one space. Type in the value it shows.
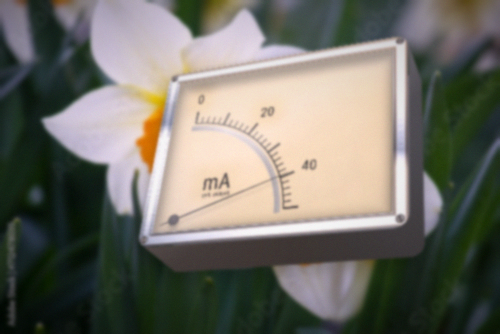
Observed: 40 mA
